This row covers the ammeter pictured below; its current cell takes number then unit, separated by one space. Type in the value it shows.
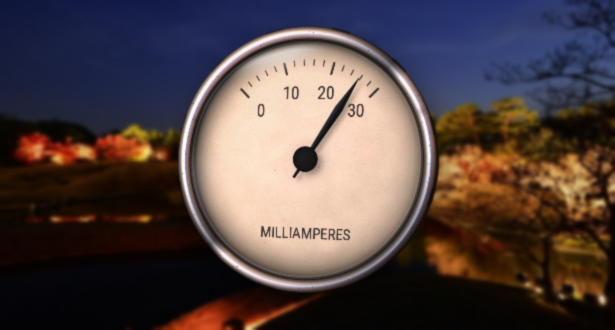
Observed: 26 mA
